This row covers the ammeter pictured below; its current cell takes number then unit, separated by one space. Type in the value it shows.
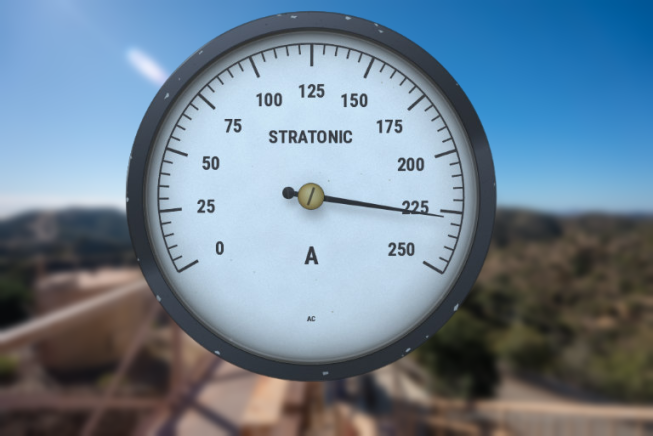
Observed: 227.5 A
